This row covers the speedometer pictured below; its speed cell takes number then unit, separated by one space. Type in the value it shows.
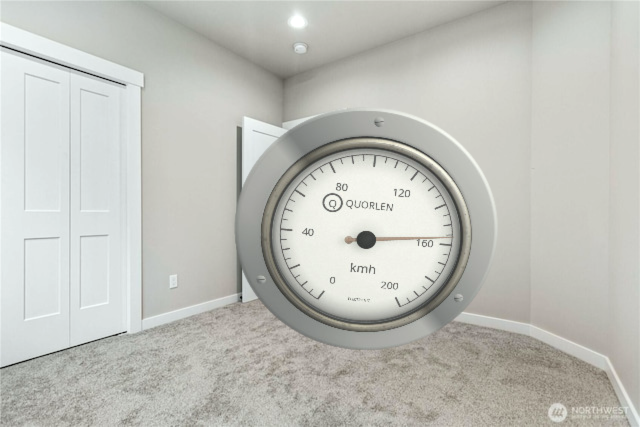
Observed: 155 km/h
